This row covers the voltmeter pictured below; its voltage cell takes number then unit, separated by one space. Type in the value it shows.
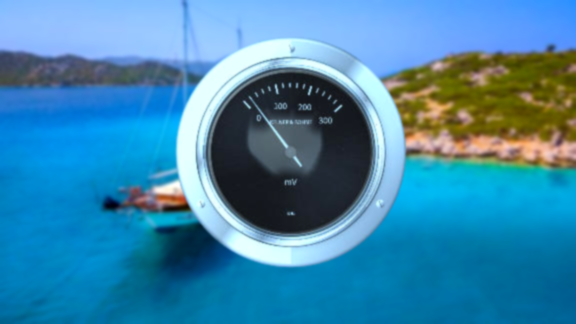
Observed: 20 mV
